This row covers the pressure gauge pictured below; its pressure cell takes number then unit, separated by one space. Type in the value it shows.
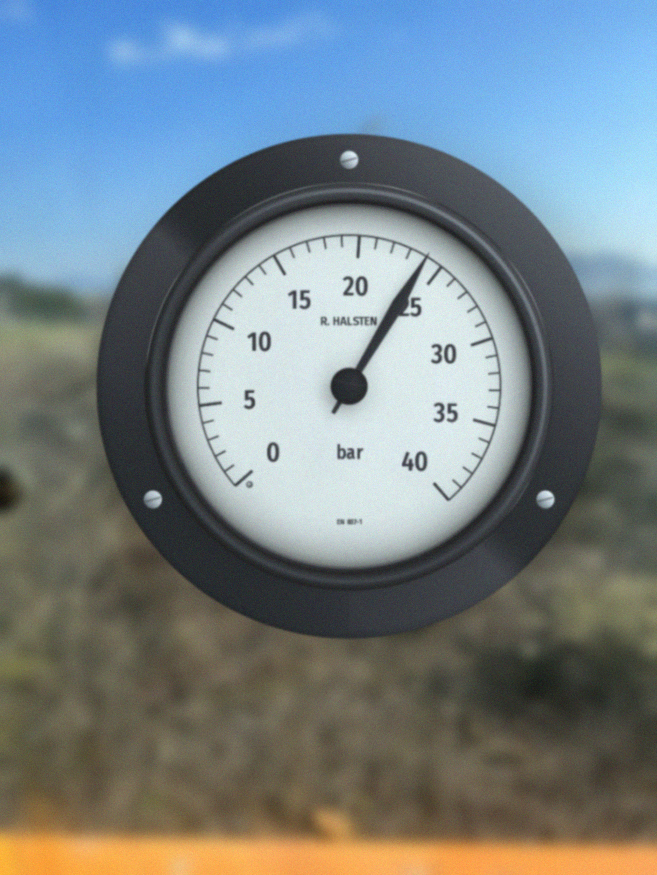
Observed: 24 bar
